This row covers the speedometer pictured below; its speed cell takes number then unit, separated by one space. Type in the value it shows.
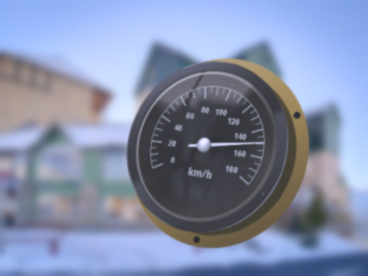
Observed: 150 km/h
